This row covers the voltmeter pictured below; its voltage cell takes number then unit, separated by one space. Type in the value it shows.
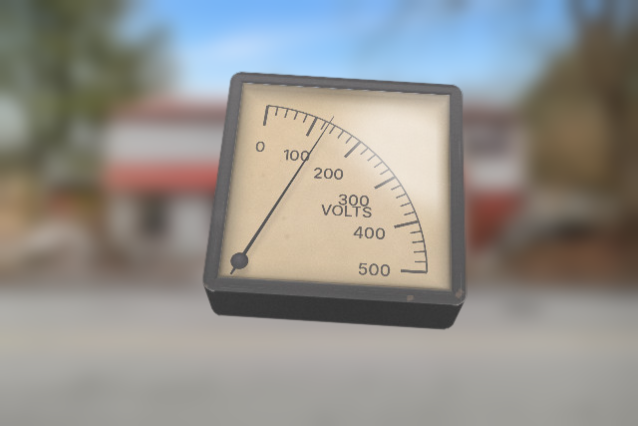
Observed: 130 V
